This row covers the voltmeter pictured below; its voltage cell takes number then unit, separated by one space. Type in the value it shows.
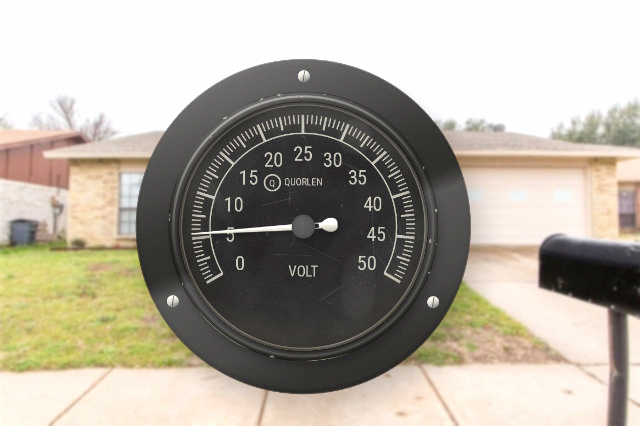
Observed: 5.5 V
